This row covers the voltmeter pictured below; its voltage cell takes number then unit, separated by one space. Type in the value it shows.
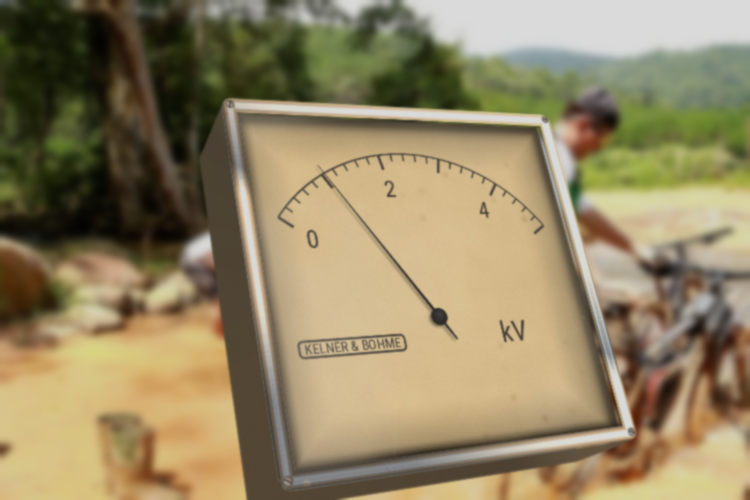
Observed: 1 kV
